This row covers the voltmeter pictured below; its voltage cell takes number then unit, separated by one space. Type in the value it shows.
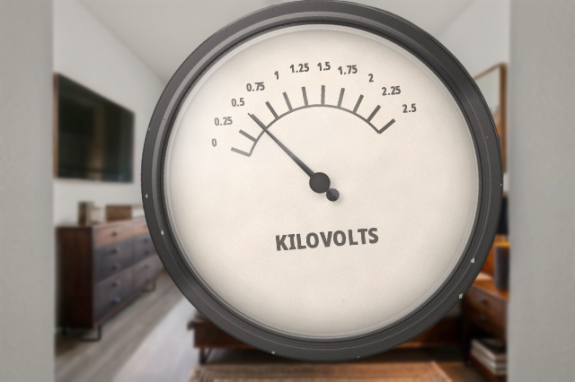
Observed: 0.5 kV
